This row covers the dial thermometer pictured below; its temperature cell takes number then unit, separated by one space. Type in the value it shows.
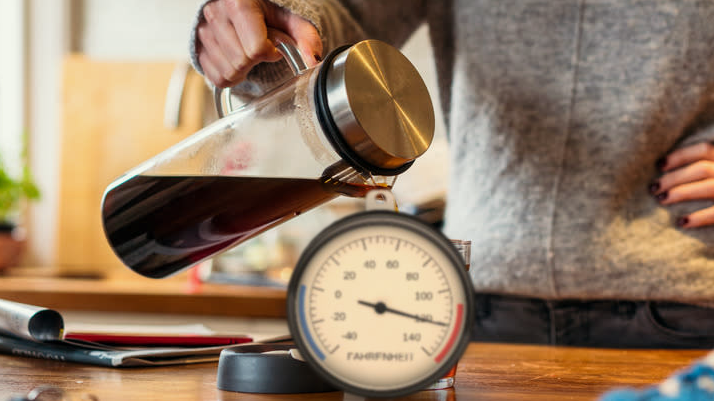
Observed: 120 °F
